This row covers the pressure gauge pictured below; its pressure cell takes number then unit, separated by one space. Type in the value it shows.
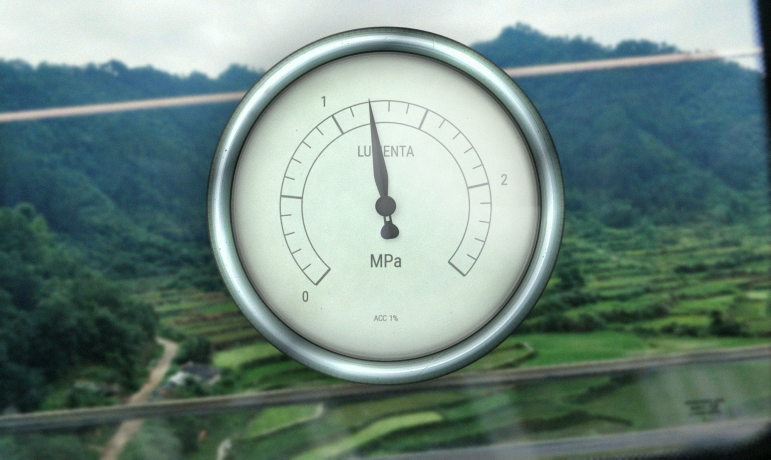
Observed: 1.2 MPa
